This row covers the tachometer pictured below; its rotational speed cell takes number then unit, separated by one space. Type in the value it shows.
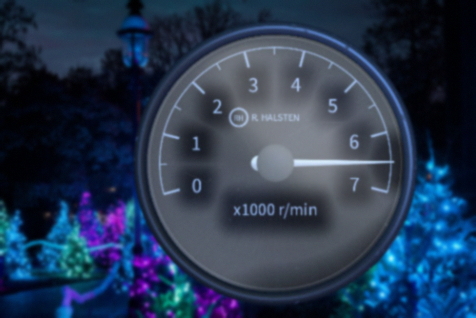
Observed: 6500 rpm
